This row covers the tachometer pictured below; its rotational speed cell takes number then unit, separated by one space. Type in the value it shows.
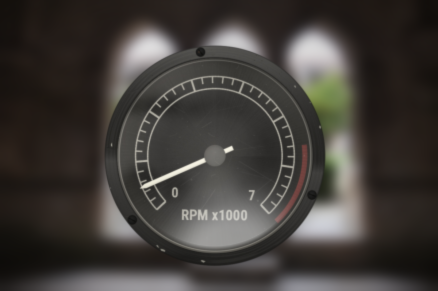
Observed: 500 rpm
